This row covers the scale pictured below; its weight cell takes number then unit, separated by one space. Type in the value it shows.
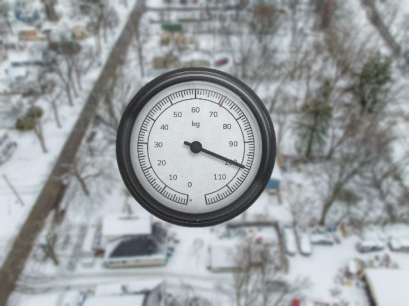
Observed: 100 kg
